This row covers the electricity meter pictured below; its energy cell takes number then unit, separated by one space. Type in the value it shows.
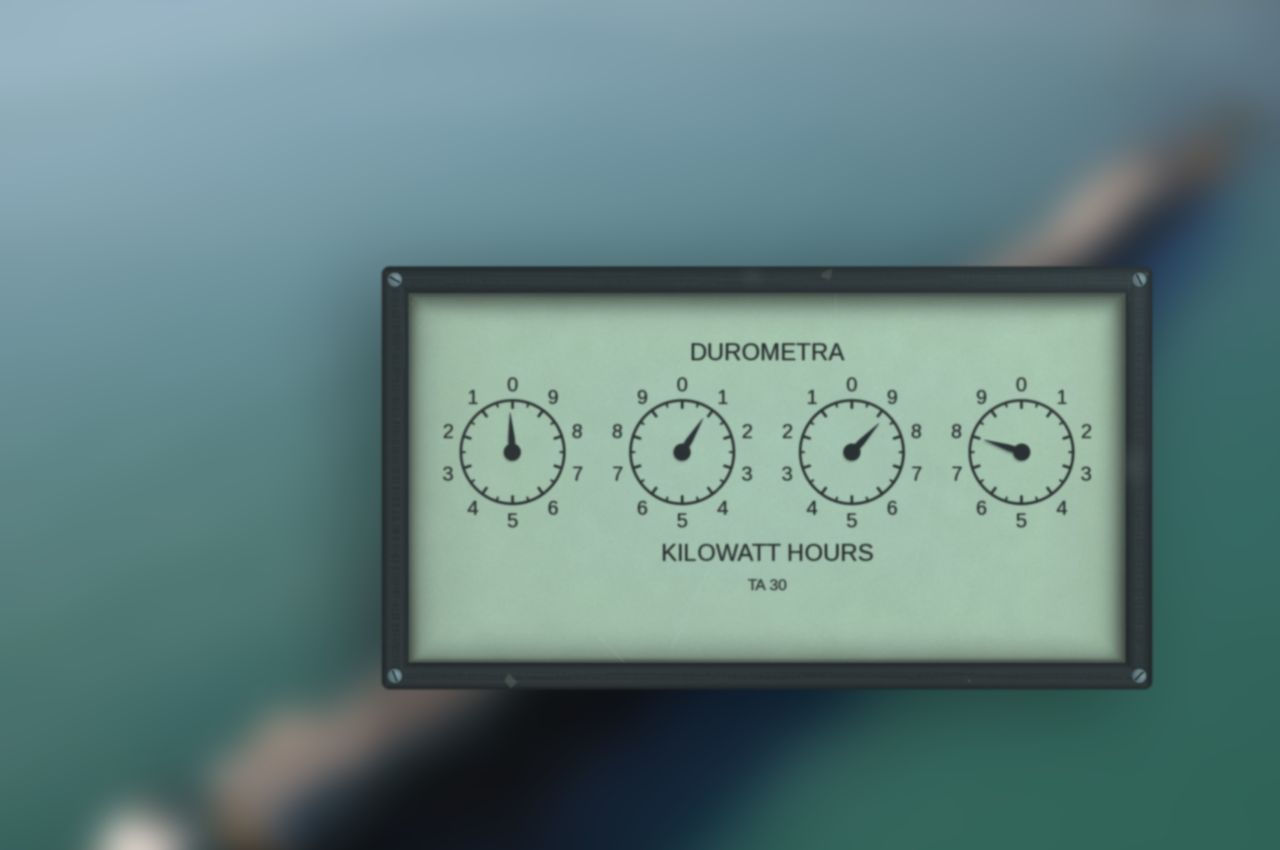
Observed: 88 kWh
